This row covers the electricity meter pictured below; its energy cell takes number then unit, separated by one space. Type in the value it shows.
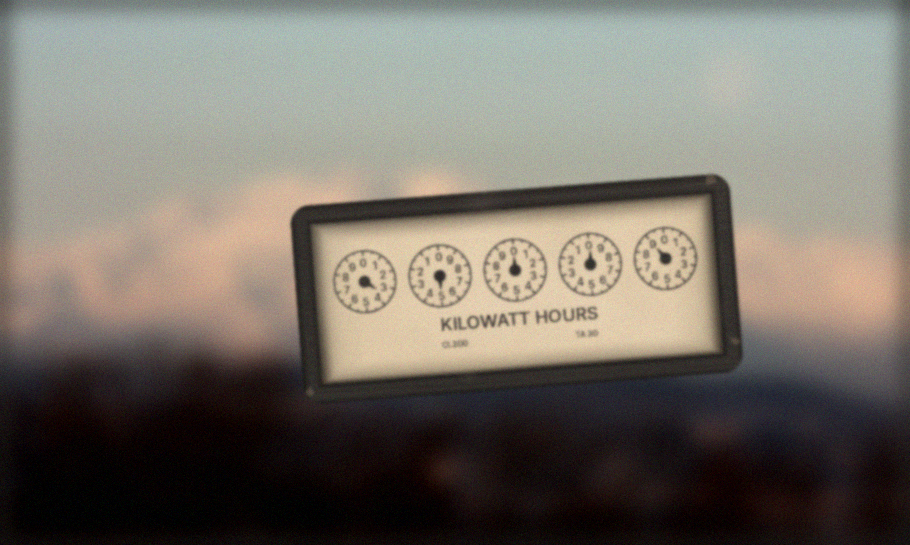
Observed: 34999 kWh
